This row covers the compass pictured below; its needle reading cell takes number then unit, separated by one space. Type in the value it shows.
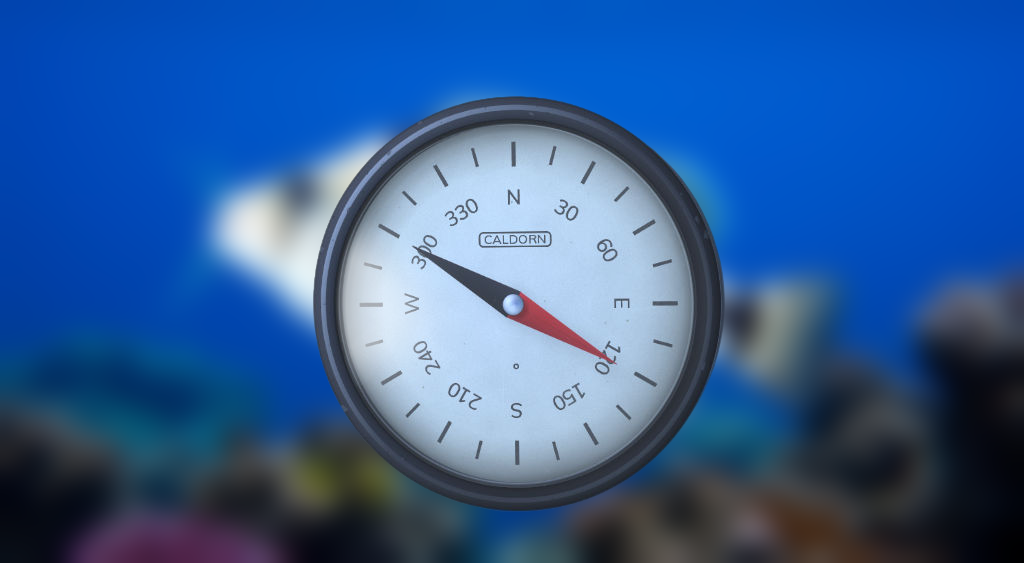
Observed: 120 °
